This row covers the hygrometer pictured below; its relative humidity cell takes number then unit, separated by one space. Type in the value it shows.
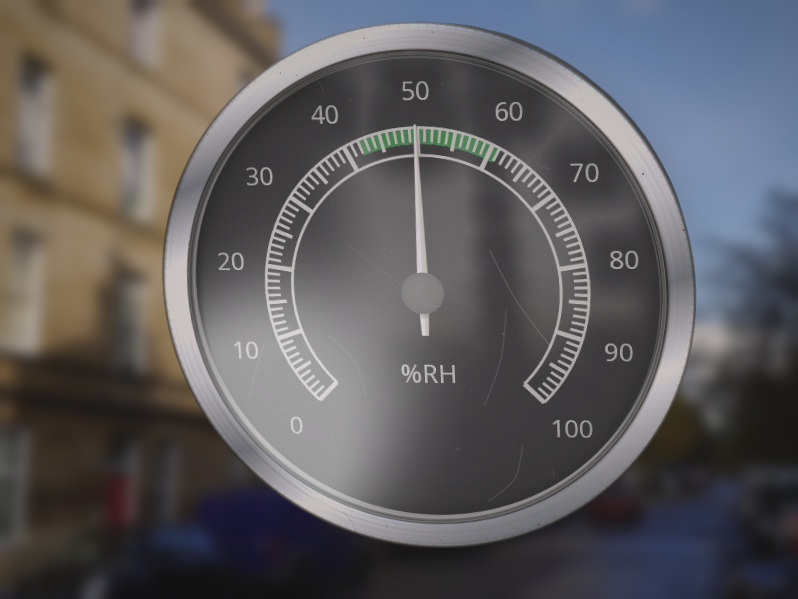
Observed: 50 %
